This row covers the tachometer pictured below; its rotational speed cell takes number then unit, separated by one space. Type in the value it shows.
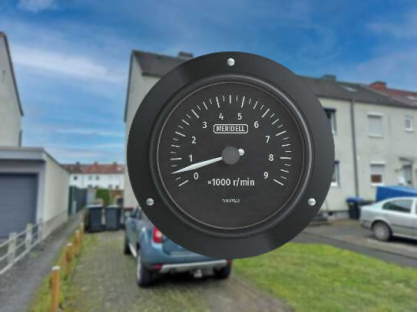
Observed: 500 rpm
